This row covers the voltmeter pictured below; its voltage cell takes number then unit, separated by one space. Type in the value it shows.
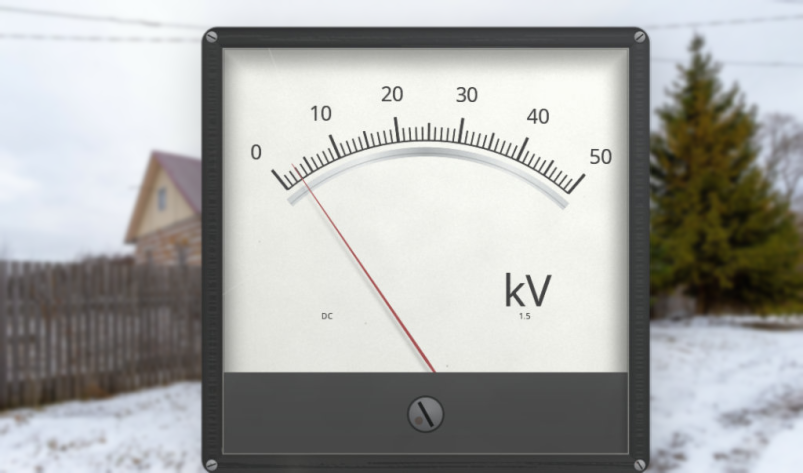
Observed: 3 kV
